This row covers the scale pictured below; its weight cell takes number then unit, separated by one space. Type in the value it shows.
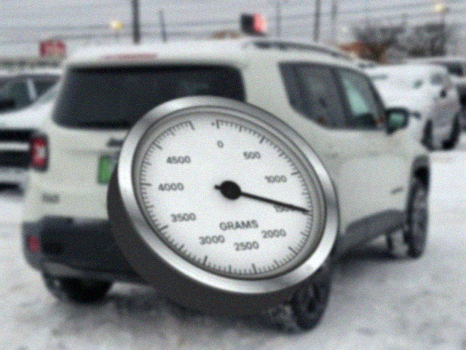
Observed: 1500 g
